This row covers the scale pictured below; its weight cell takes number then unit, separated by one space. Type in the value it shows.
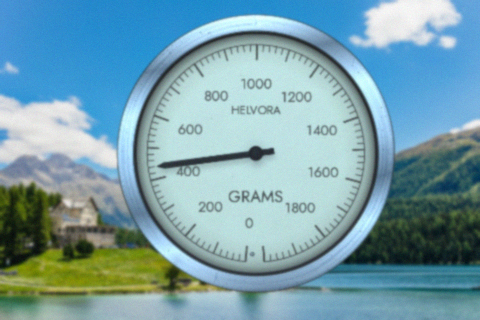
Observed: 440 g
